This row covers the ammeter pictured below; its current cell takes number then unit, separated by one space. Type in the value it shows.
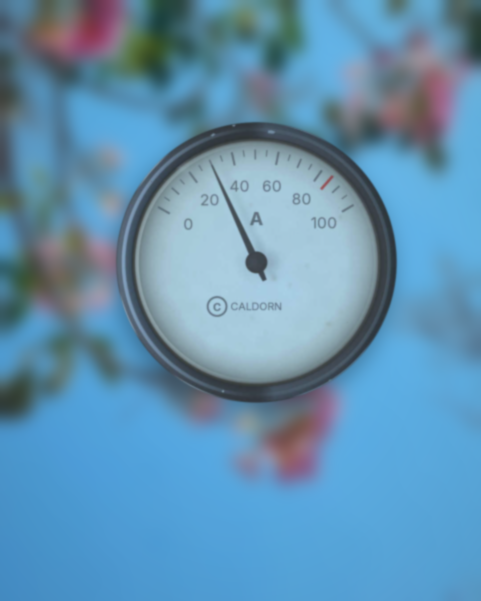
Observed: 30 A
